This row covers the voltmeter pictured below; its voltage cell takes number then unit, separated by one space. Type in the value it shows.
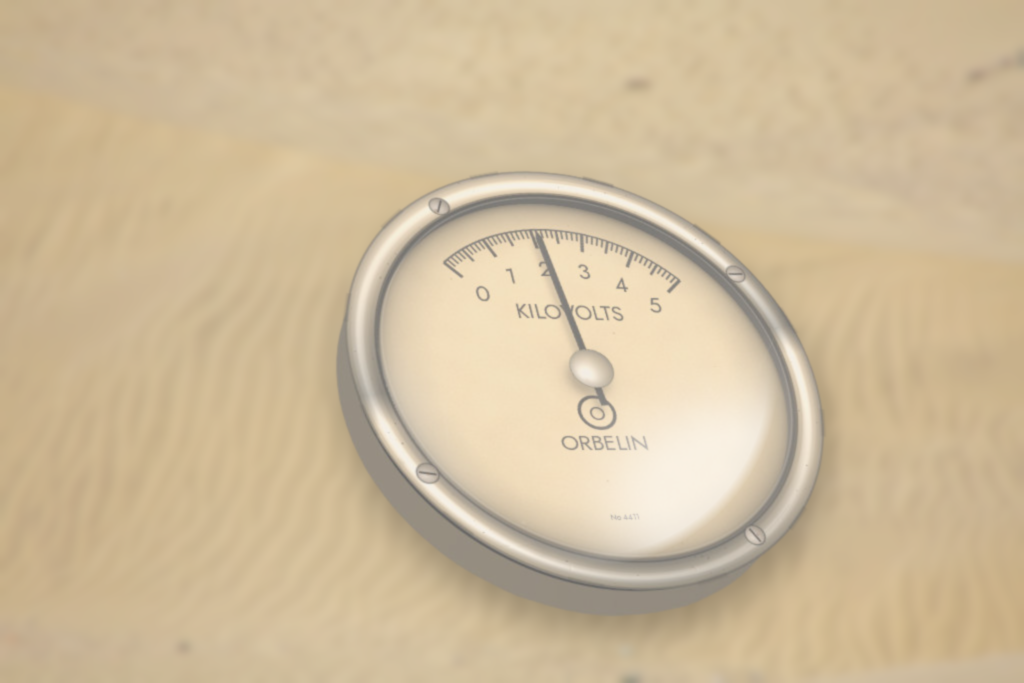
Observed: 2 kV
